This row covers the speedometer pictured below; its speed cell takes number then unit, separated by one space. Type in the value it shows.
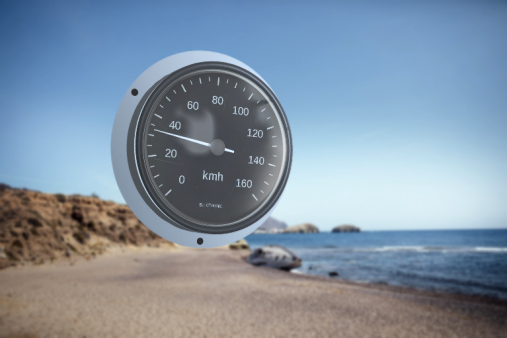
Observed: 32.5 km/h
